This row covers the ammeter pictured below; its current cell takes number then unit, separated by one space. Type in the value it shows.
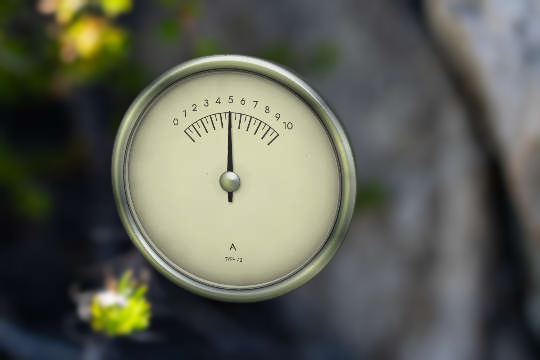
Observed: 5 A
